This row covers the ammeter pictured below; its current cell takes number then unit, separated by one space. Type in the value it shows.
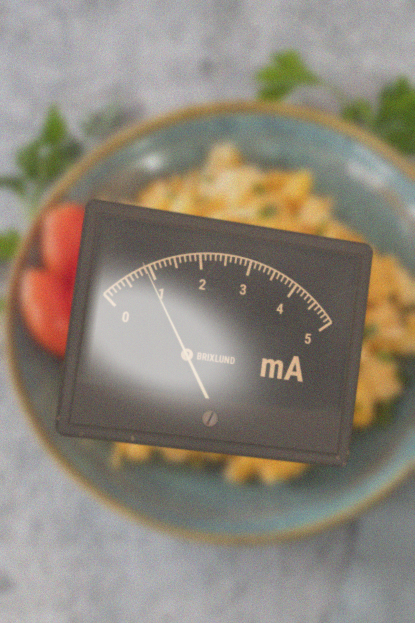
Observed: 0.9 mA
